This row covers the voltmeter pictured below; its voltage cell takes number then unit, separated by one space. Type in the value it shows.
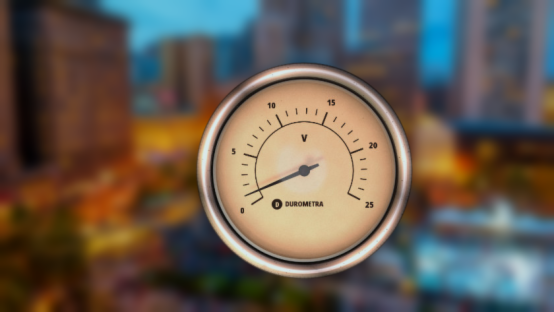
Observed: 1 V
